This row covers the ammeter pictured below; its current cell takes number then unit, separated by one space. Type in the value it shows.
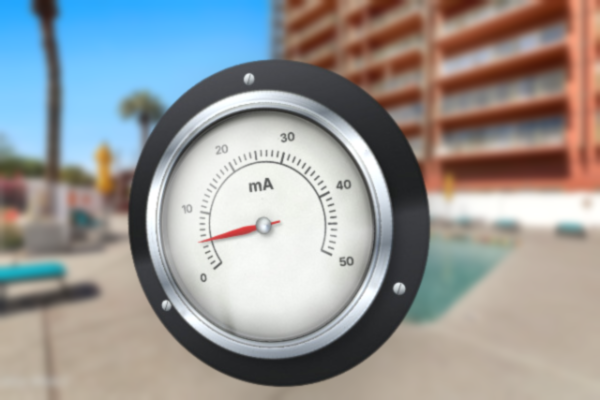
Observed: 5 mA
